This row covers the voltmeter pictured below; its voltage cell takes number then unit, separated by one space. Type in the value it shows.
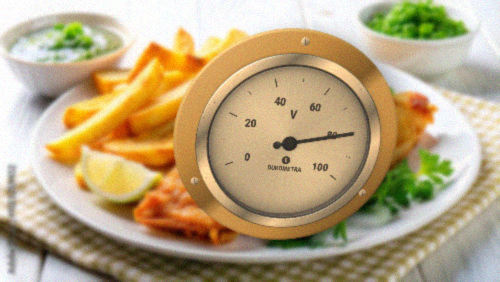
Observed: 80 V
